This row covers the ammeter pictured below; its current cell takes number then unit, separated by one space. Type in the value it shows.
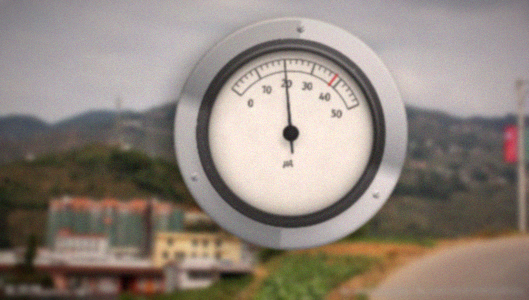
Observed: 20 µA
